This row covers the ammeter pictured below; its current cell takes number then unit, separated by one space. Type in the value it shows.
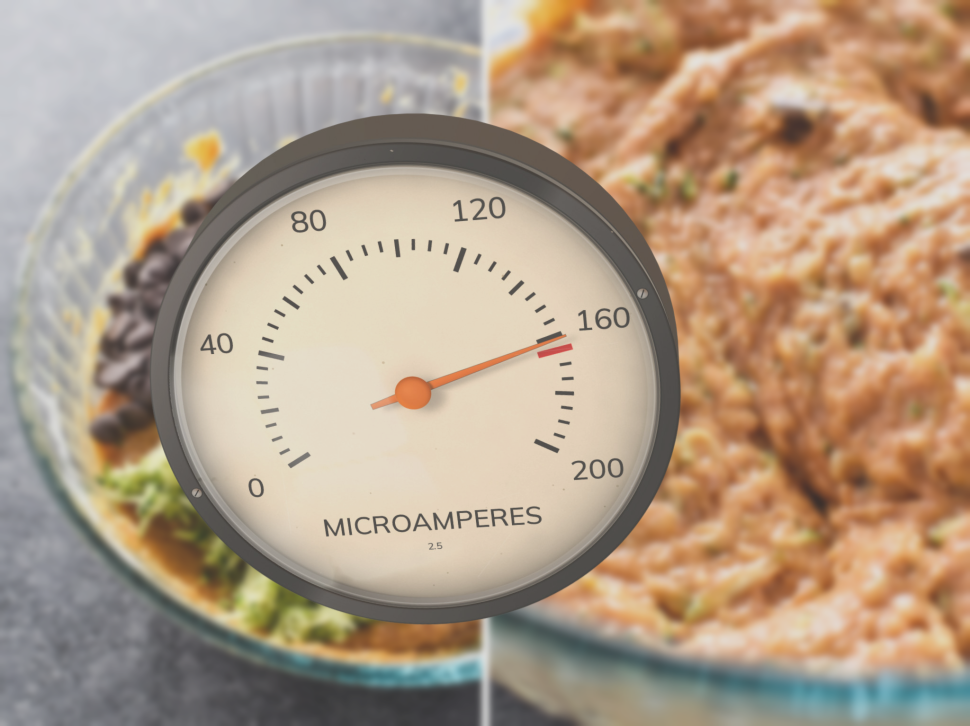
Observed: 160 µA
